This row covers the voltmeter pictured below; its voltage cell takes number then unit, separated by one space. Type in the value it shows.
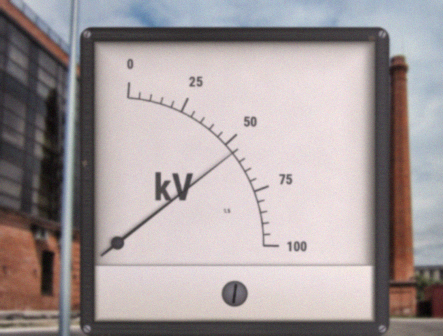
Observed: 55 kV
